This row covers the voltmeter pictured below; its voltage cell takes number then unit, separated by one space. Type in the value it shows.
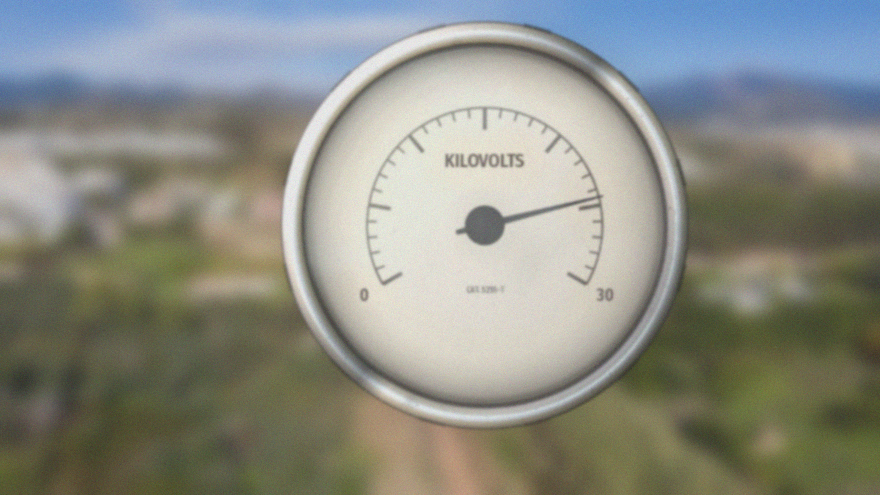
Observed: 24.5 kV
